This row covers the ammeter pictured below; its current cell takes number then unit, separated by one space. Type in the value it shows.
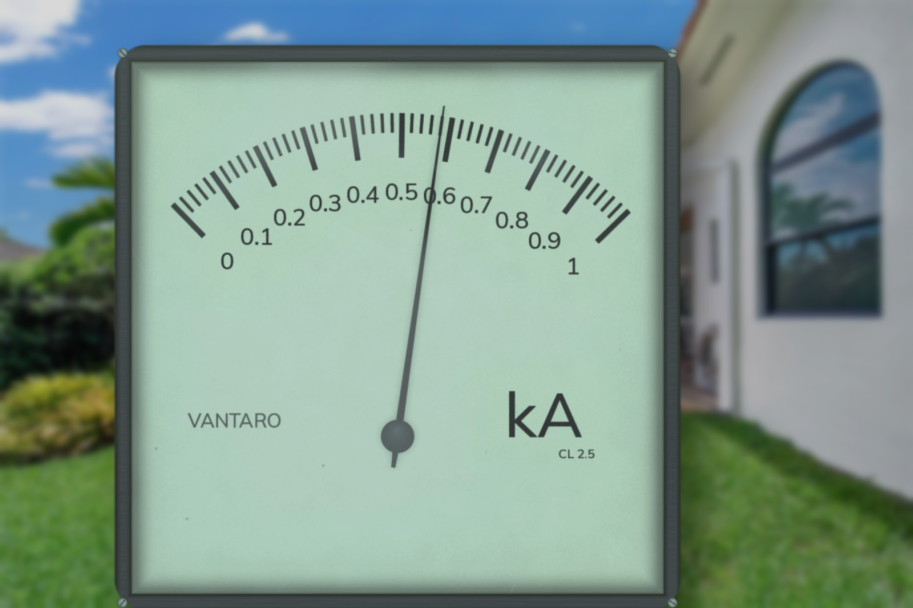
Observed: 0.58 kA
